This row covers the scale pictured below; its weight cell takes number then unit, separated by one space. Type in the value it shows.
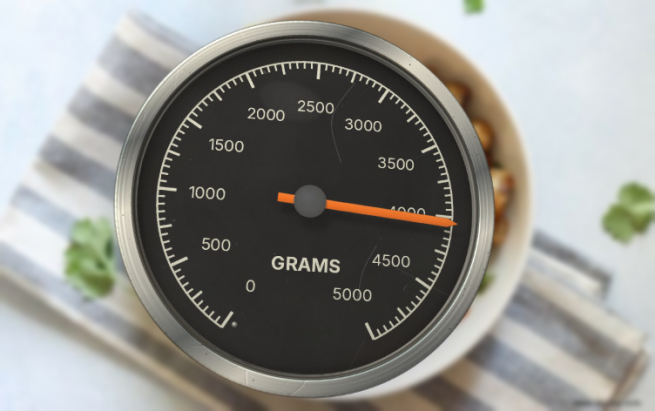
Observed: 4050 g
